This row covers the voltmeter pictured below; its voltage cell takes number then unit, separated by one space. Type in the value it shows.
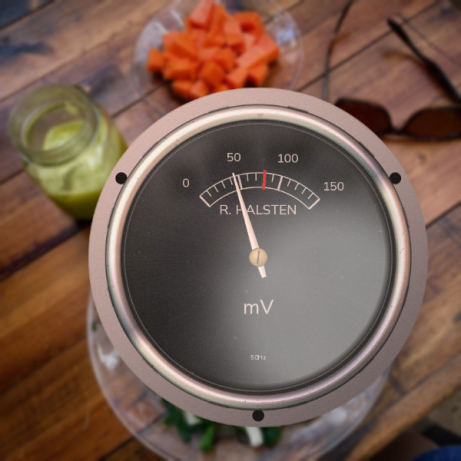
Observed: 45 mV
